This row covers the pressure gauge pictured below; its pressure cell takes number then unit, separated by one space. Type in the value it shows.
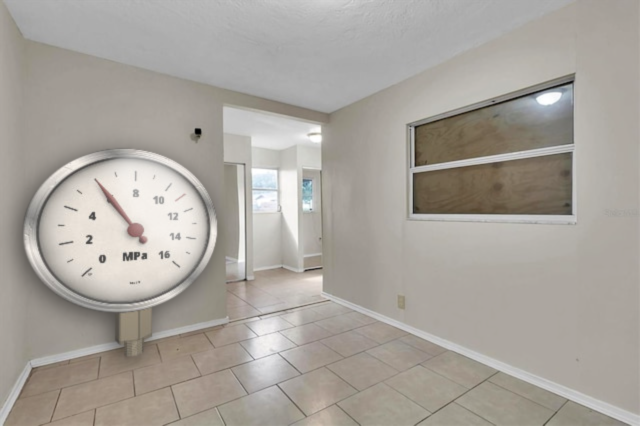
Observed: 6 MPa
